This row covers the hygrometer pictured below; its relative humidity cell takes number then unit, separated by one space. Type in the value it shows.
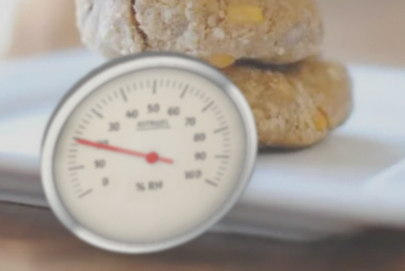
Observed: 20 %
